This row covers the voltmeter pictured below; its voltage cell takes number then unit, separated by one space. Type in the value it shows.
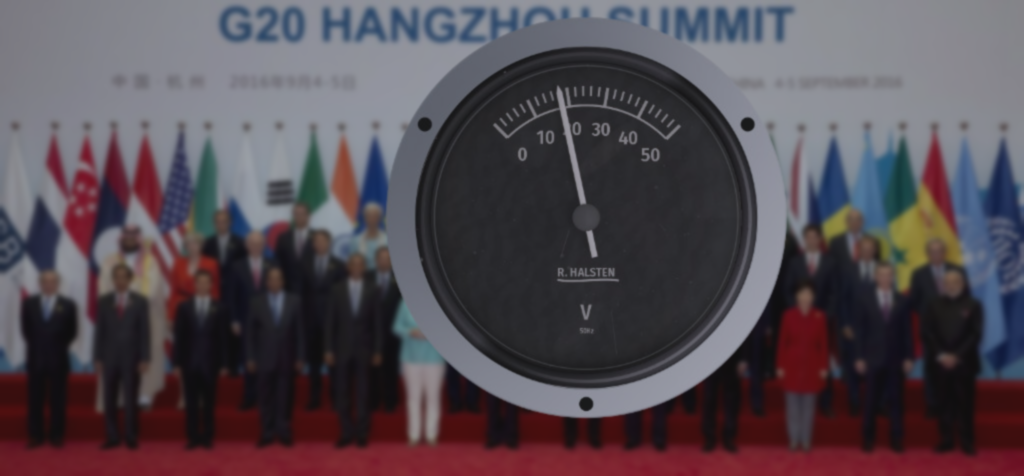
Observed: 18 V
